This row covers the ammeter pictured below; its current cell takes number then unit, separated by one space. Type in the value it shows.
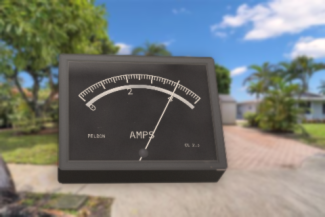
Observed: 4 A
